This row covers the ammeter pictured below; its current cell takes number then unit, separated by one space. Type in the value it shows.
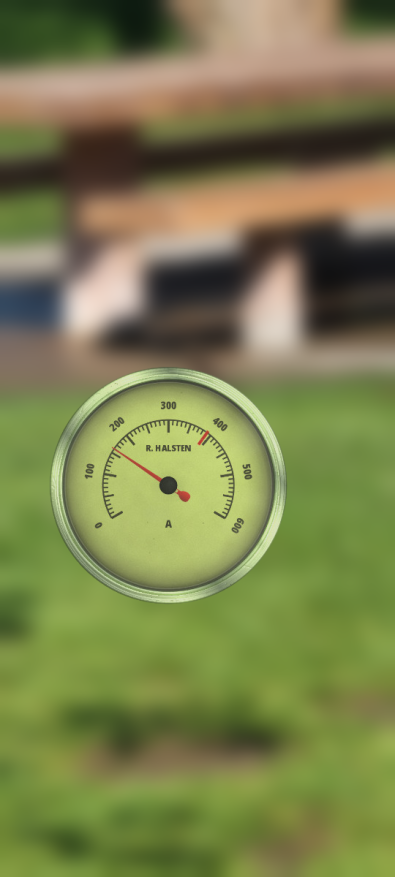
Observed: 160 A
